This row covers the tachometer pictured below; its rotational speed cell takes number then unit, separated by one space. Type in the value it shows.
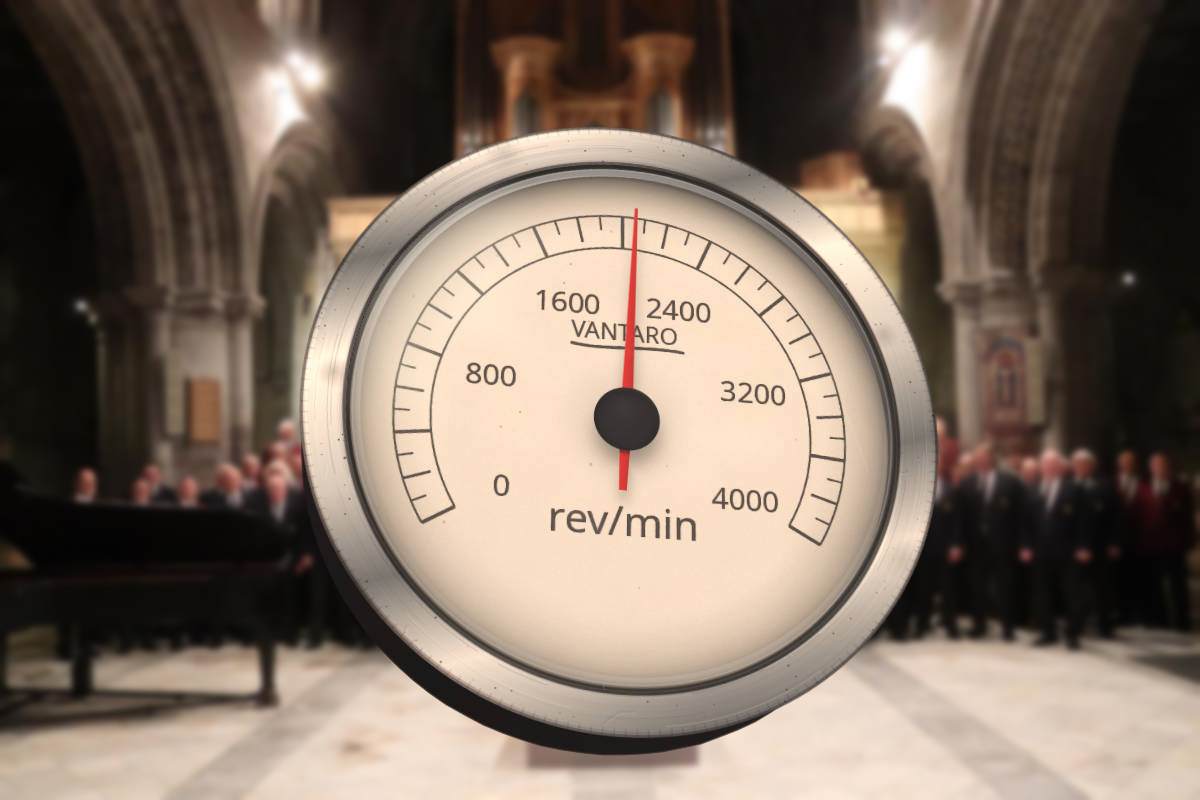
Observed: 2050 rpm
